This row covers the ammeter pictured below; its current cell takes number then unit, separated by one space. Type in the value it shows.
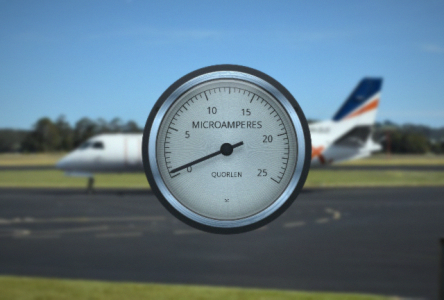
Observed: 0.5 µA
